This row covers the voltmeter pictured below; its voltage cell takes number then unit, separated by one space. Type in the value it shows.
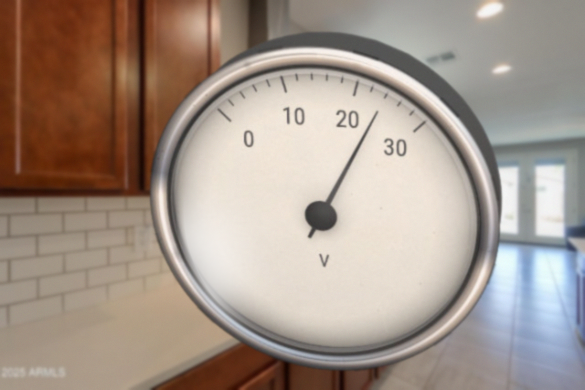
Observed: 24 V
